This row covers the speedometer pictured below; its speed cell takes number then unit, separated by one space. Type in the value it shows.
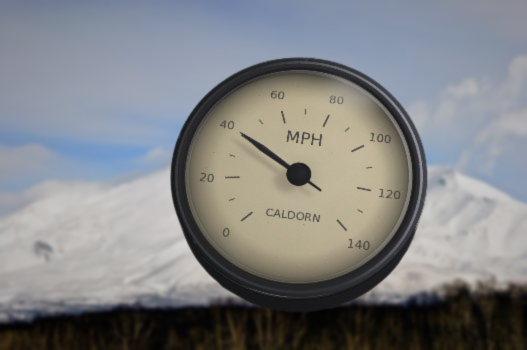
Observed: 40 mph
